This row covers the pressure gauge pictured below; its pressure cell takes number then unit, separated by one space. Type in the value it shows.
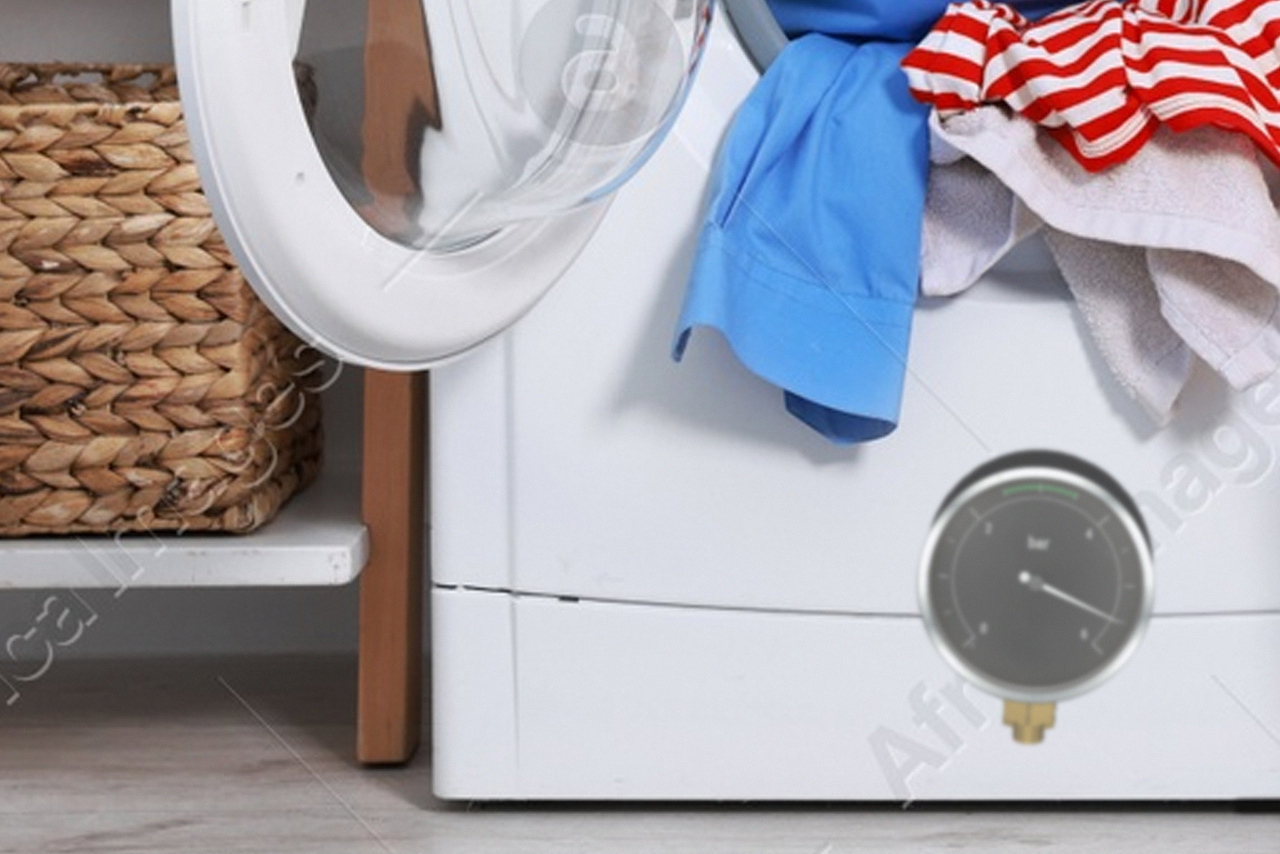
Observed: 5.5 bar
